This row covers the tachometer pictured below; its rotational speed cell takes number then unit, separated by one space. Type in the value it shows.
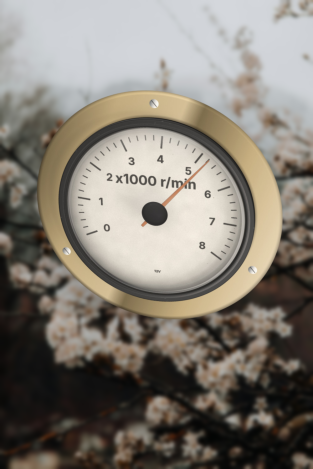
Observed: 5200 rpm
